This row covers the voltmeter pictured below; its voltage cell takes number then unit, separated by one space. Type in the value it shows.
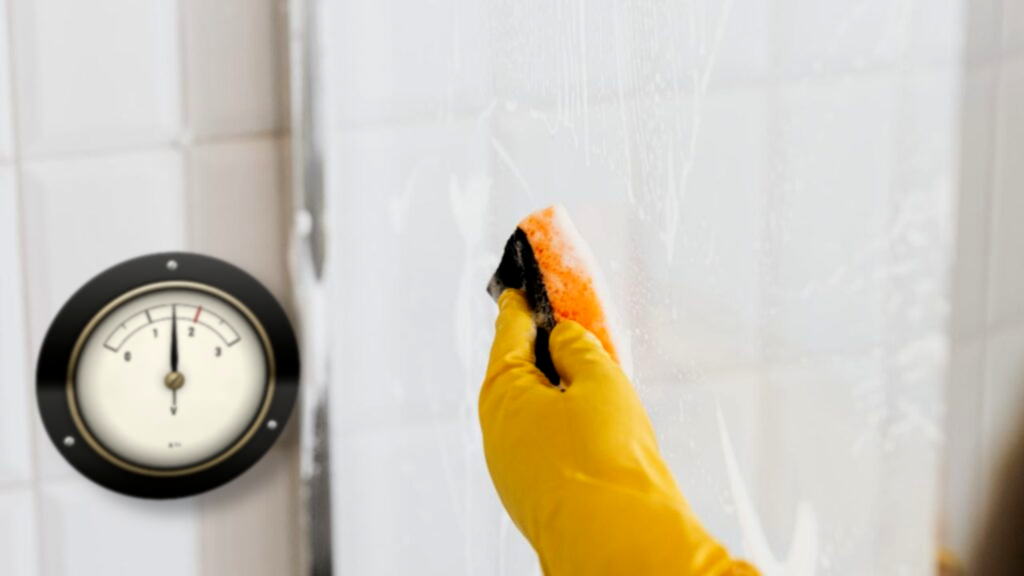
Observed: 1.5 V
